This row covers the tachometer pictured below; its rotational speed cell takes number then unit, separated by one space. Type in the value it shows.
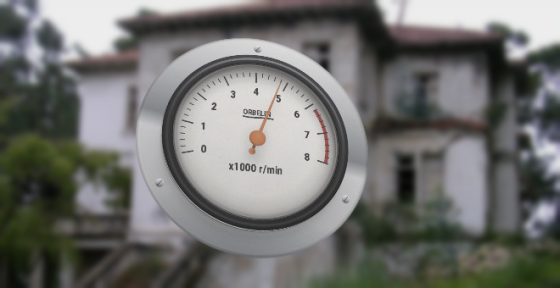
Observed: 4800 rpm
